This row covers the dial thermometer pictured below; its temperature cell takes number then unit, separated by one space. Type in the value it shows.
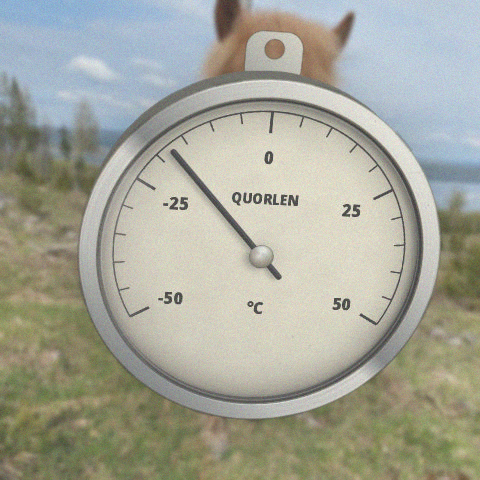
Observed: -17.5 °C
